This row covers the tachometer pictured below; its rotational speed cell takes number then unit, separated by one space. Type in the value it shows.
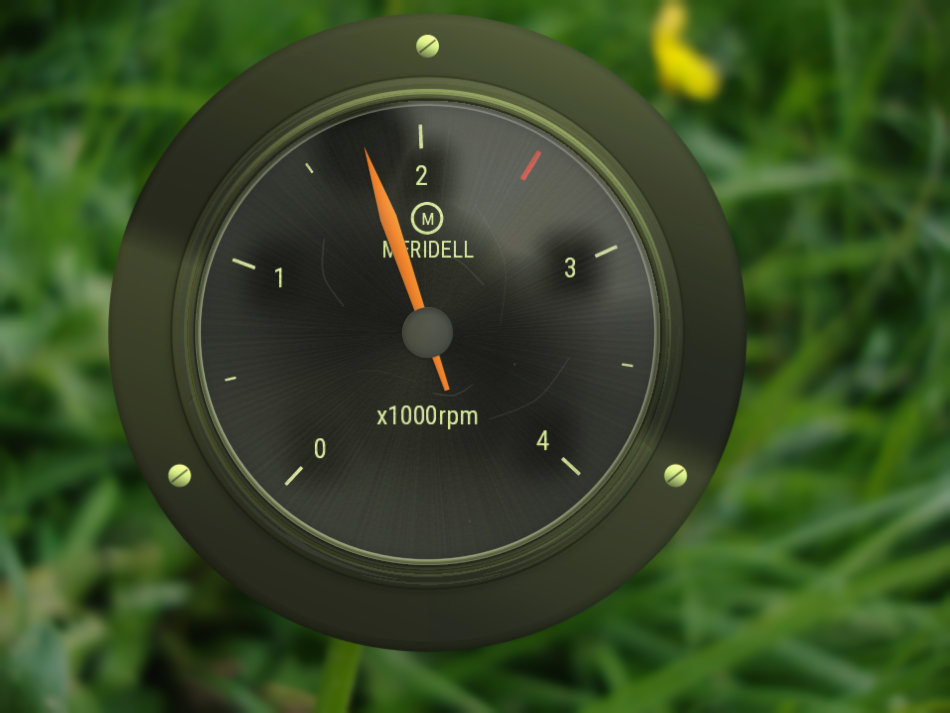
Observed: 1750 rpm
